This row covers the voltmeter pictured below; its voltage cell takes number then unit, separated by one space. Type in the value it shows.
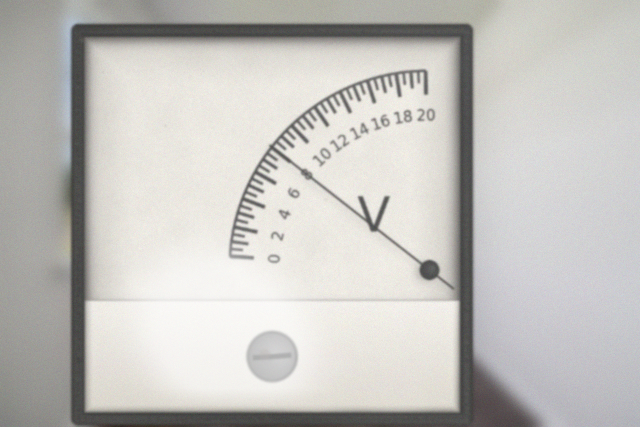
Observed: 8 V
